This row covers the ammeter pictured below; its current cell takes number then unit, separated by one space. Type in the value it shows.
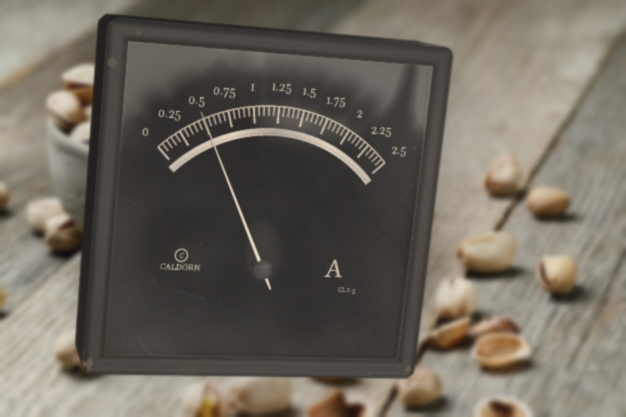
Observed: 0.5 A
